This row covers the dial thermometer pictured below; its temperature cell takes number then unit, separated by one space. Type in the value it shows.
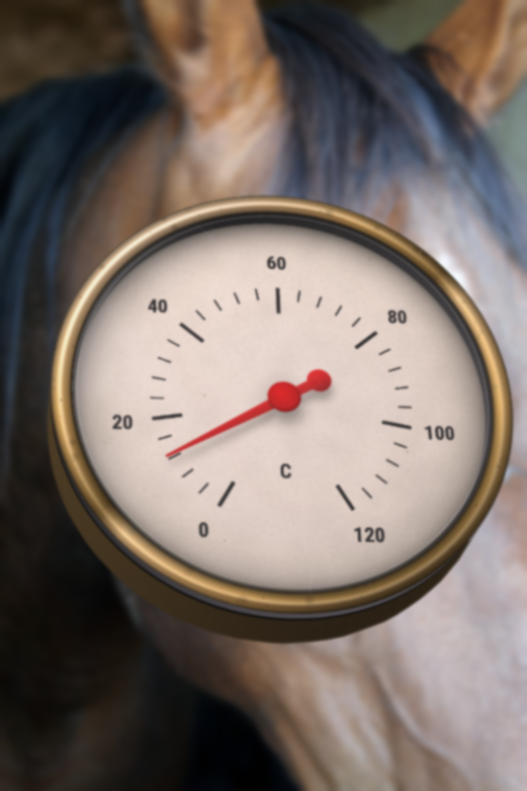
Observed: 12 °C
